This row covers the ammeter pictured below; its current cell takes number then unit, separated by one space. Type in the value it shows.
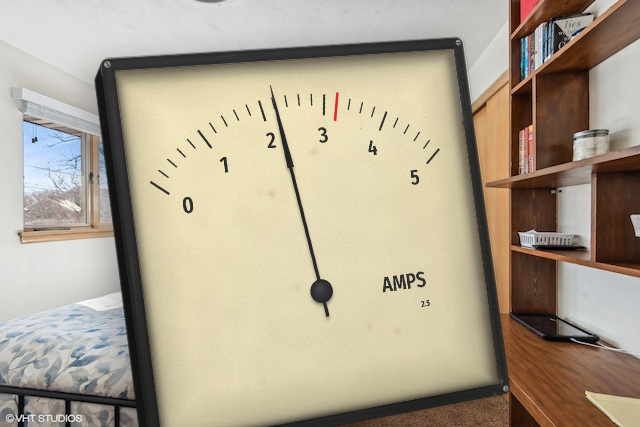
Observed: 2.2 A
